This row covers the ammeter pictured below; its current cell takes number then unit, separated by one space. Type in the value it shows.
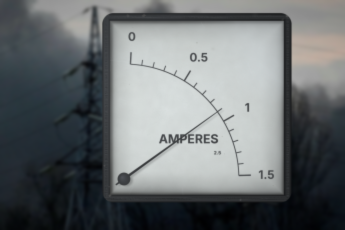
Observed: 0.9 A
